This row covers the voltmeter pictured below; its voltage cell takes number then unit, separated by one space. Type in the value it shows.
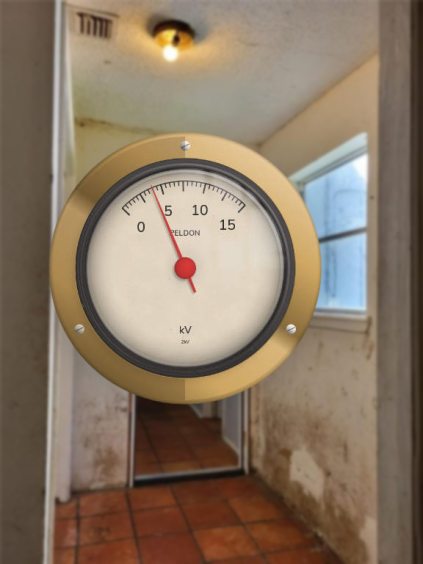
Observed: 4 kV
